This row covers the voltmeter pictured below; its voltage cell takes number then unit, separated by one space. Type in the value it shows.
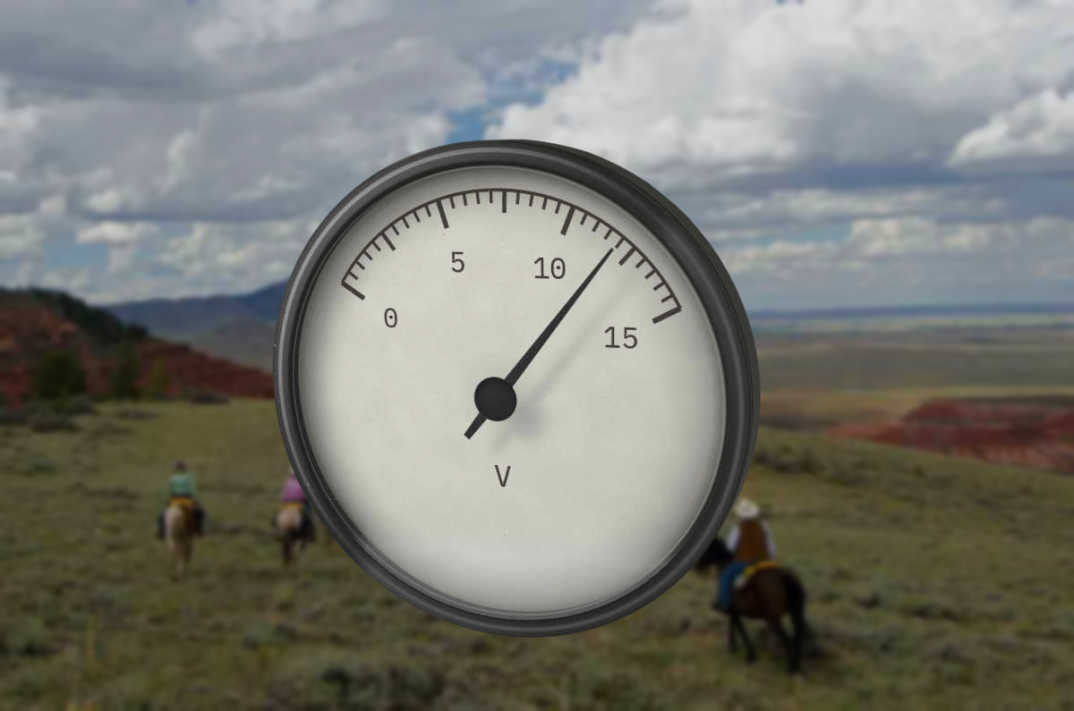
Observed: 12 V
